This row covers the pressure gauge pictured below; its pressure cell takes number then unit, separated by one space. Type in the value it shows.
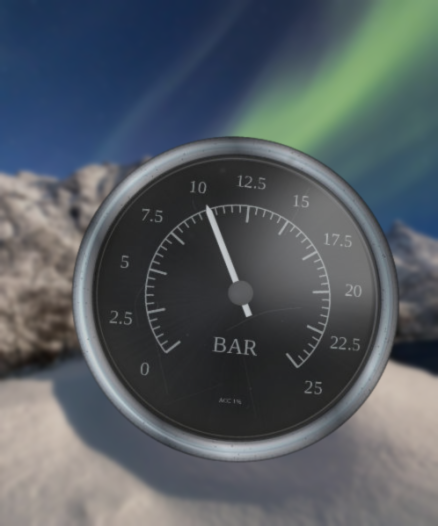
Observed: 10 bar
